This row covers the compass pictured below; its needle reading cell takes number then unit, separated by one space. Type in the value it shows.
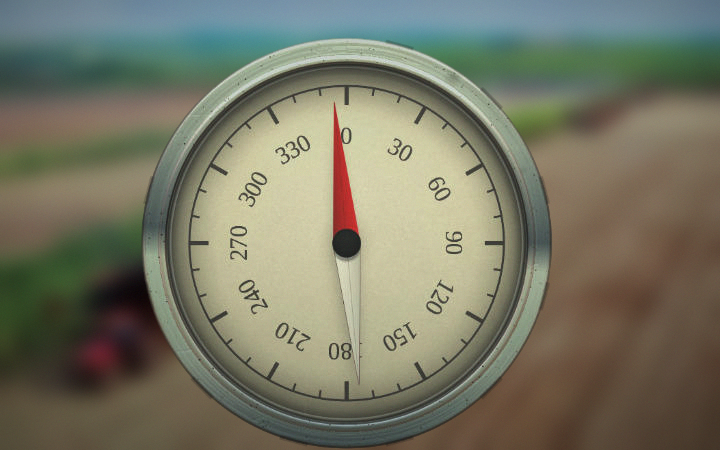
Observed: 355 °
